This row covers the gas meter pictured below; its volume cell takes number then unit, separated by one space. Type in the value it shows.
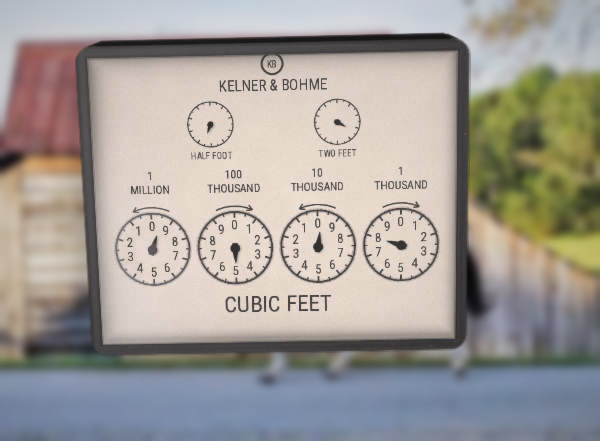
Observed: 949800 ft³
